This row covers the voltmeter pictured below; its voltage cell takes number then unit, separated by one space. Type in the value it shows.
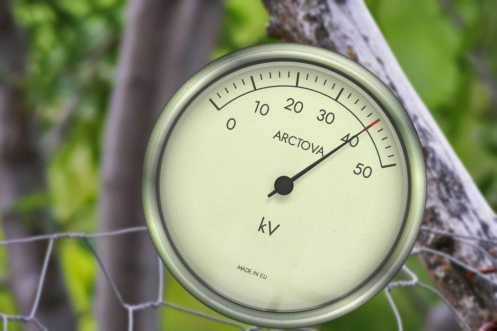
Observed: 40 kV
